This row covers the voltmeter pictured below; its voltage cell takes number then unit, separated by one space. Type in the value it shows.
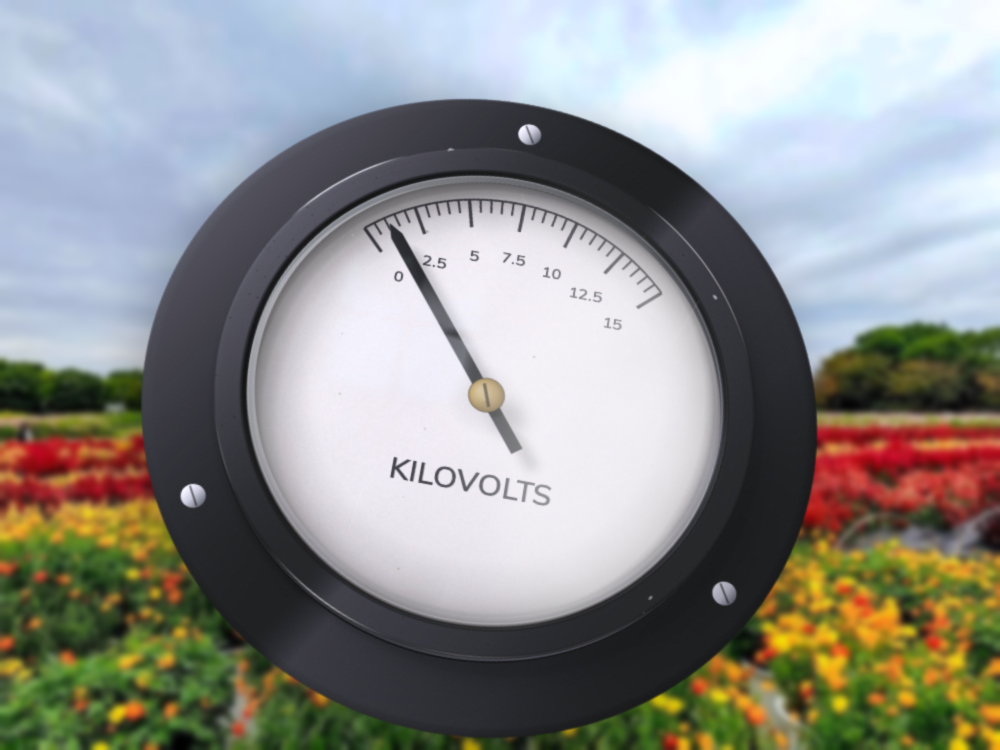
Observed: 1 kV
